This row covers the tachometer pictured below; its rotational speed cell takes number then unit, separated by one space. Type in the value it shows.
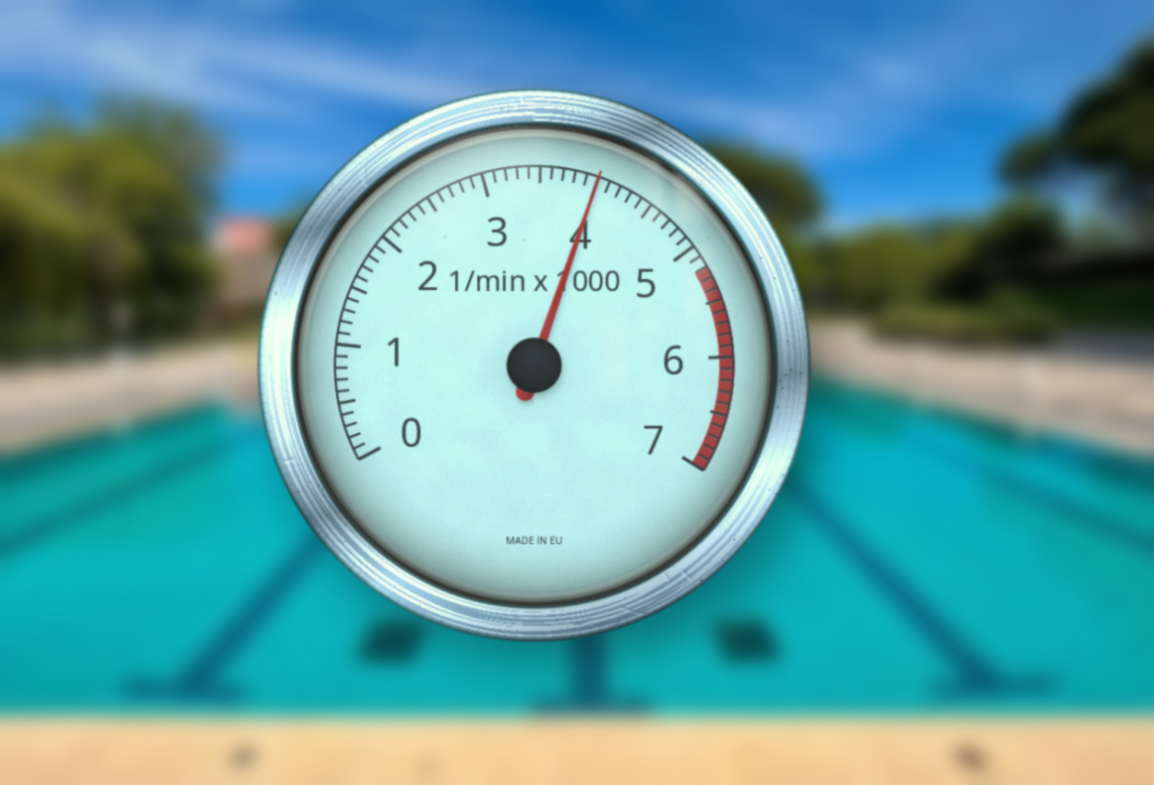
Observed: 4000 rpm
